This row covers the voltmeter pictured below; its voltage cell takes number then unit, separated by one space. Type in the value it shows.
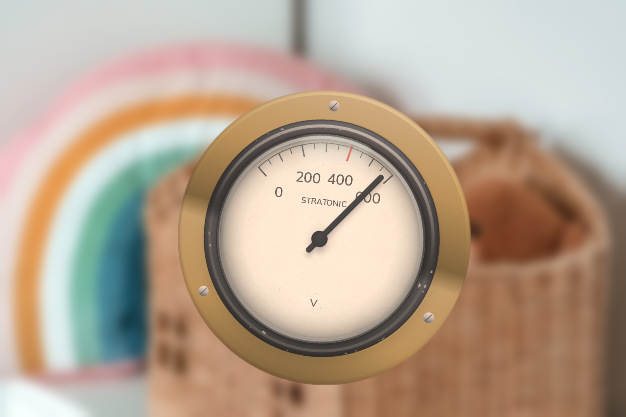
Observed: 575 V
